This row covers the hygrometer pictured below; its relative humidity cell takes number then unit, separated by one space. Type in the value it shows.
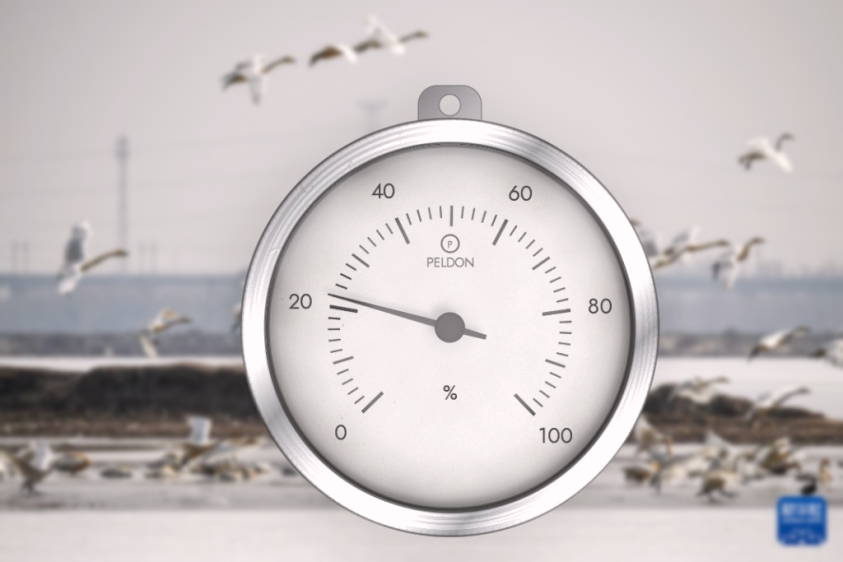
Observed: 22 %
